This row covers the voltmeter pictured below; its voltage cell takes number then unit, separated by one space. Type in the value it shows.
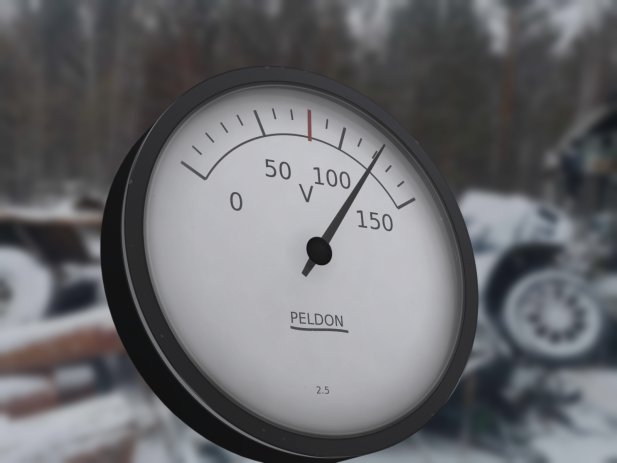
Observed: 120 V
